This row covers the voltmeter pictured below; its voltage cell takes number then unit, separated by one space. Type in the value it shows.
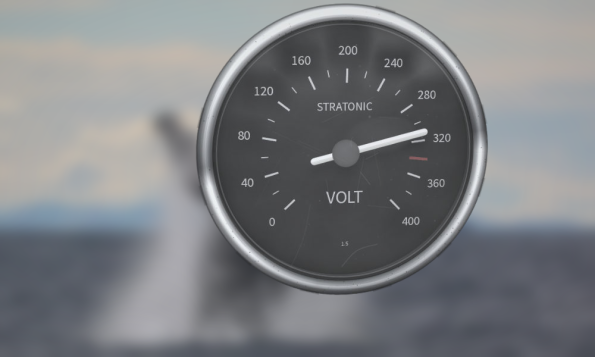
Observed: 310 V
